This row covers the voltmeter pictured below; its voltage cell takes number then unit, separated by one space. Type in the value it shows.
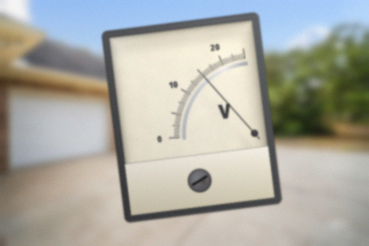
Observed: 15 V
